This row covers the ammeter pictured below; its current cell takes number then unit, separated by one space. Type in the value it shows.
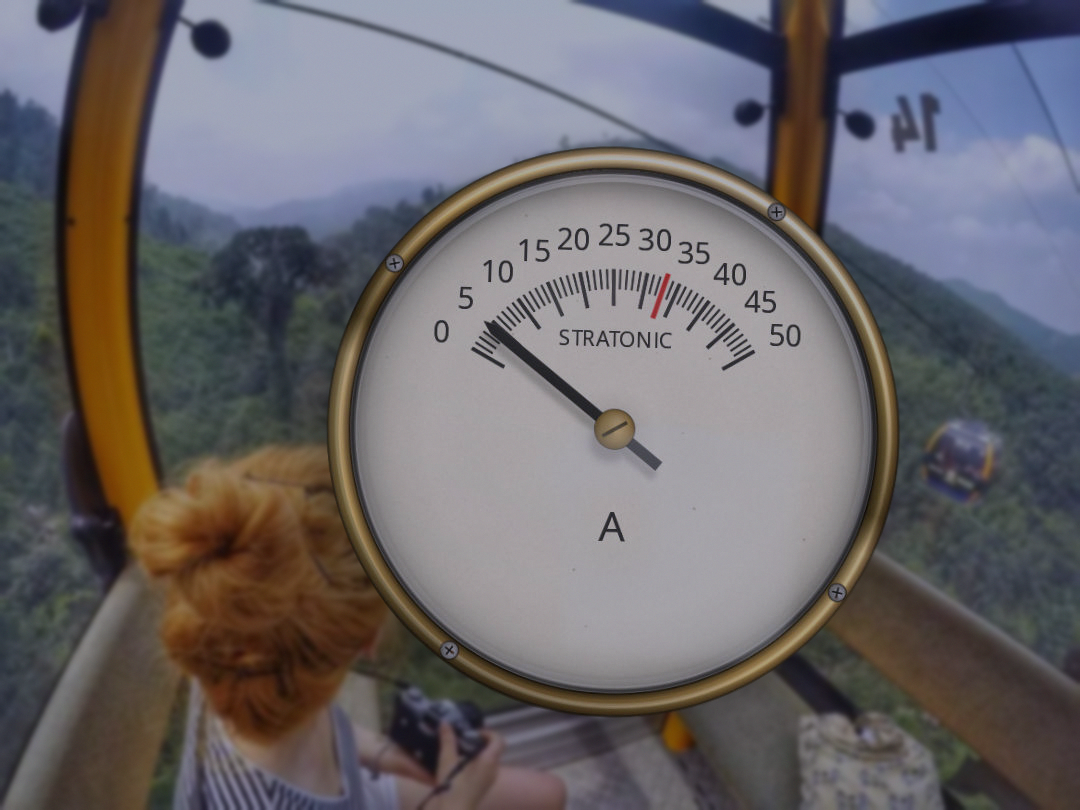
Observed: 4 A
